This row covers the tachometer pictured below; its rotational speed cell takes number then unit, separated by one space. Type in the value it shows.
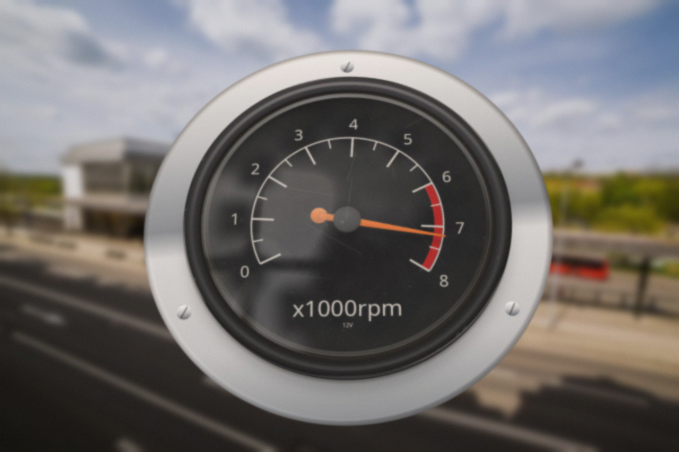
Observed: 7250 rpm
